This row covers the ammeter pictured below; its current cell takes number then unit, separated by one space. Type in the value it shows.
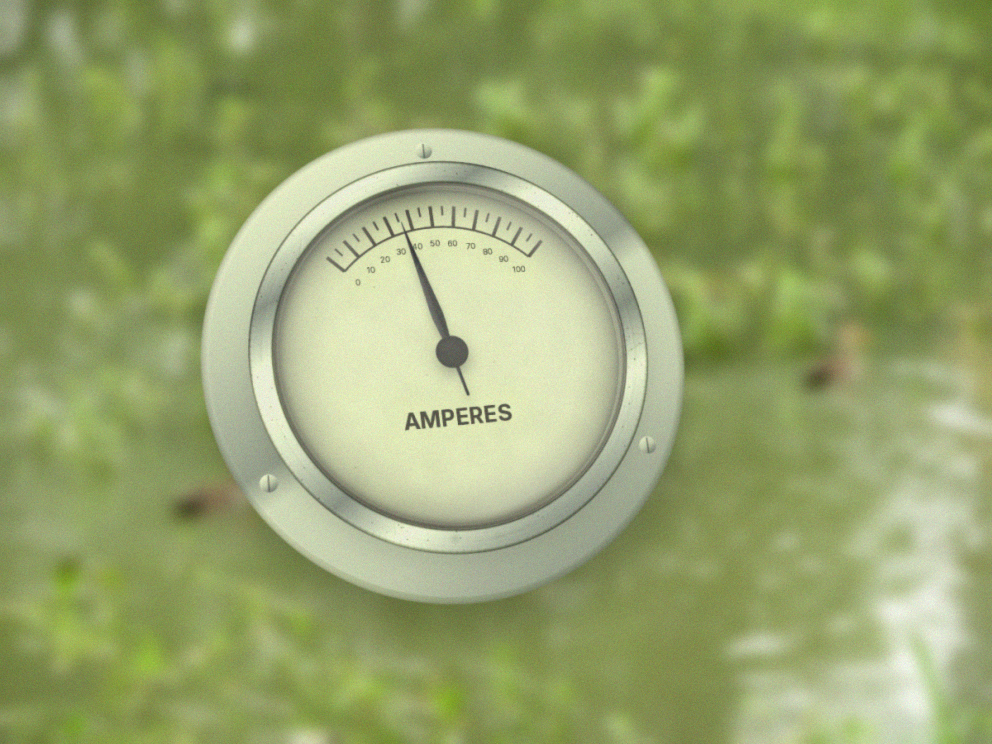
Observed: 35 A
